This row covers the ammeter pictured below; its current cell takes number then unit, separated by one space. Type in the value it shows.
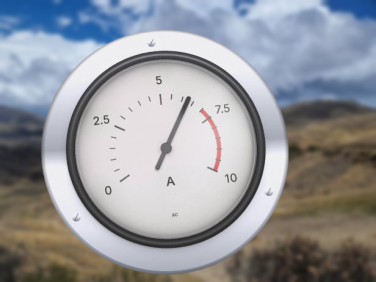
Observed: 6.25 A
